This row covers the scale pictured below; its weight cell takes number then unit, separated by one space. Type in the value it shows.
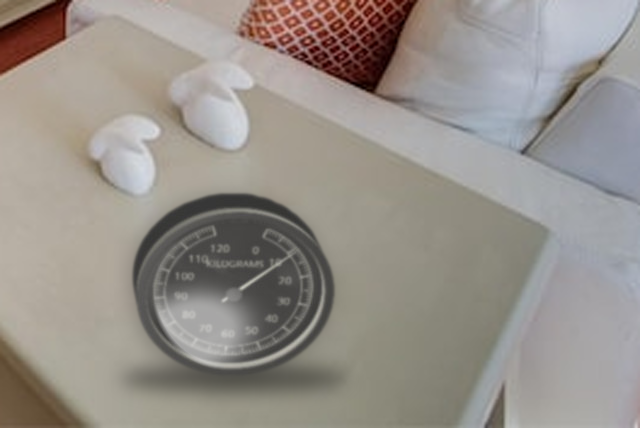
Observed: 10 kg
